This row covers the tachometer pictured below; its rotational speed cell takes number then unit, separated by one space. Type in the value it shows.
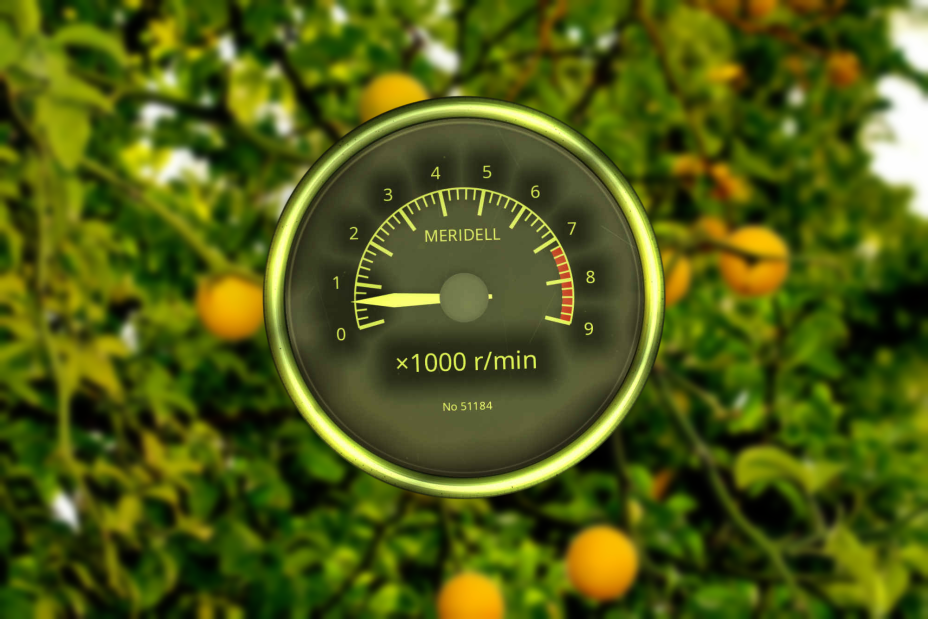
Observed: 600 rpm
